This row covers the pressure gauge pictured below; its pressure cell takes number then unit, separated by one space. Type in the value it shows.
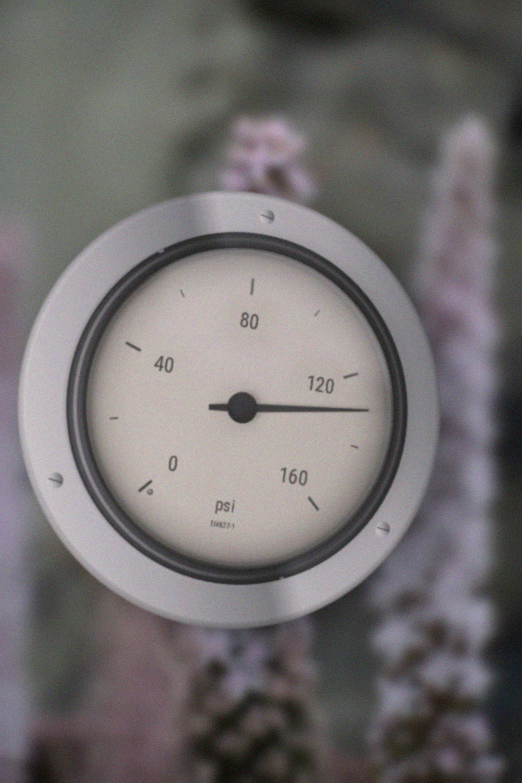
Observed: 130 psi
